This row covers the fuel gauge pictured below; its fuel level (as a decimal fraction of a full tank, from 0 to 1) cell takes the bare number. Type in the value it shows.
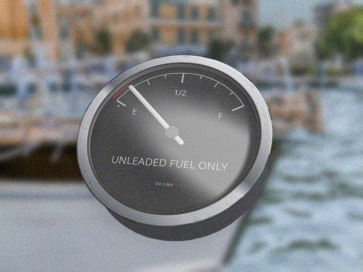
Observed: 0.125
